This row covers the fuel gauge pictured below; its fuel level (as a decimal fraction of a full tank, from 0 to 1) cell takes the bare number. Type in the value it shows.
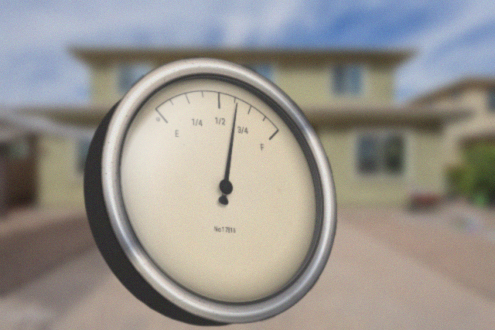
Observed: 0.625
